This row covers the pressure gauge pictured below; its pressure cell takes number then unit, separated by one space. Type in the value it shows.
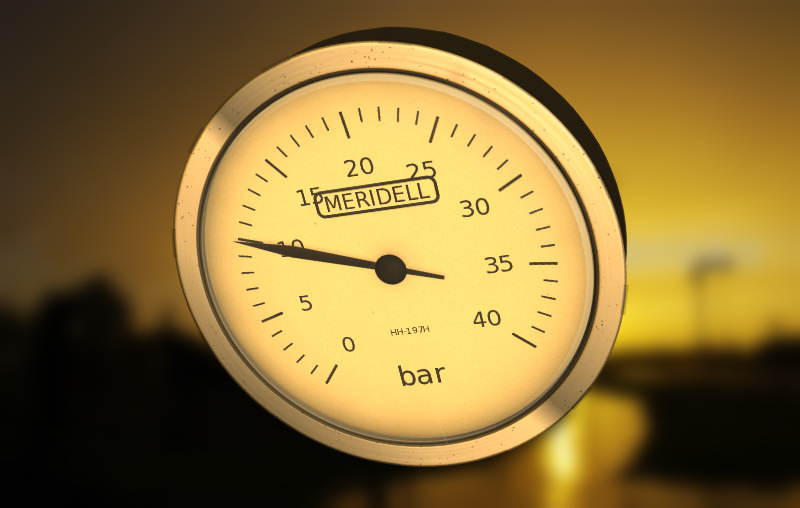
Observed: 10 bar
